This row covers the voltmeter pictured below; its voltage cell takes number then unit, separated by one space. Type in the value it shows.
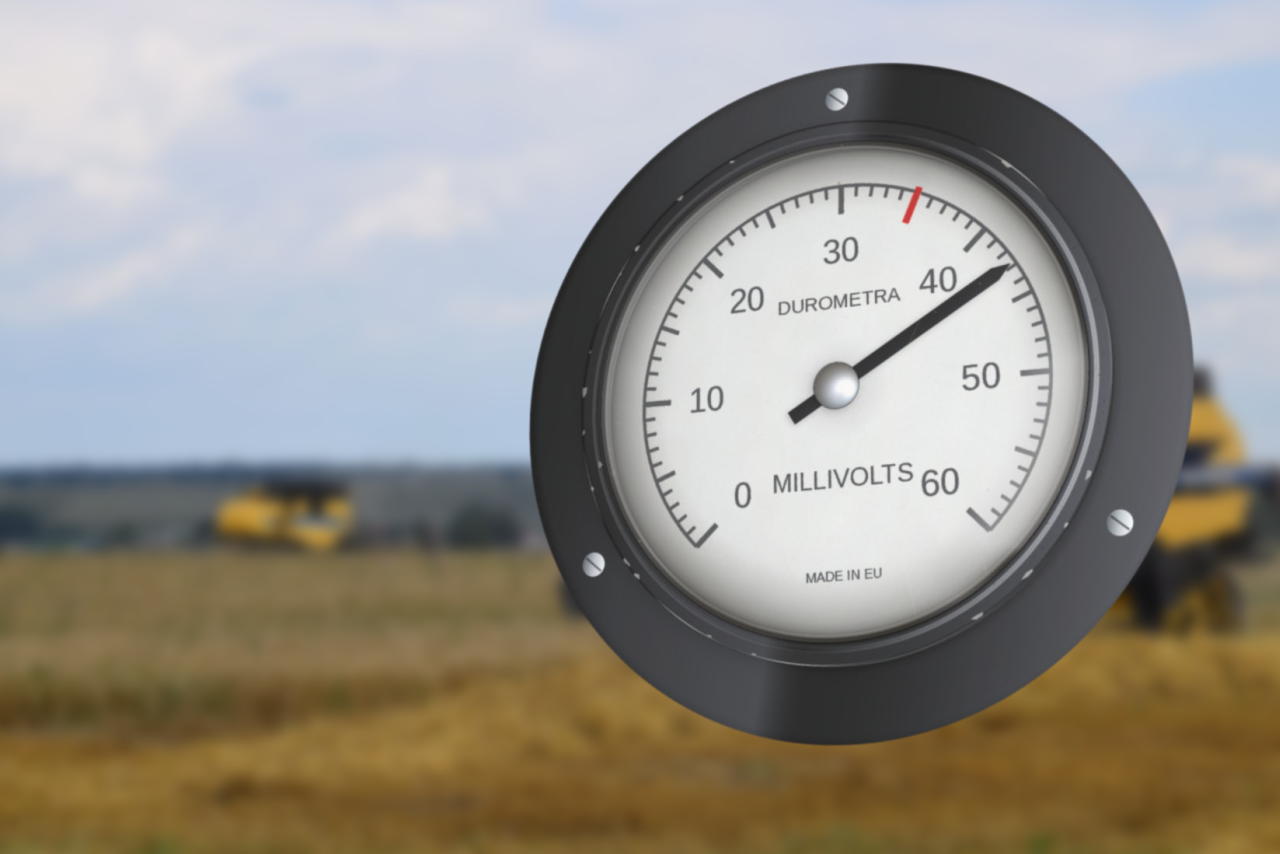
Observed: 43 mV
